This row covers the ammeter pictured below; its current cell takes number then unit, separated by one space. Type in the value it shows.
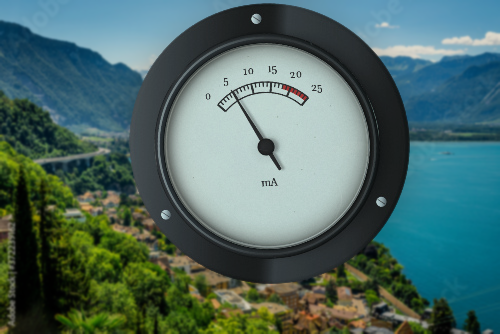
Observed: 5 mA
